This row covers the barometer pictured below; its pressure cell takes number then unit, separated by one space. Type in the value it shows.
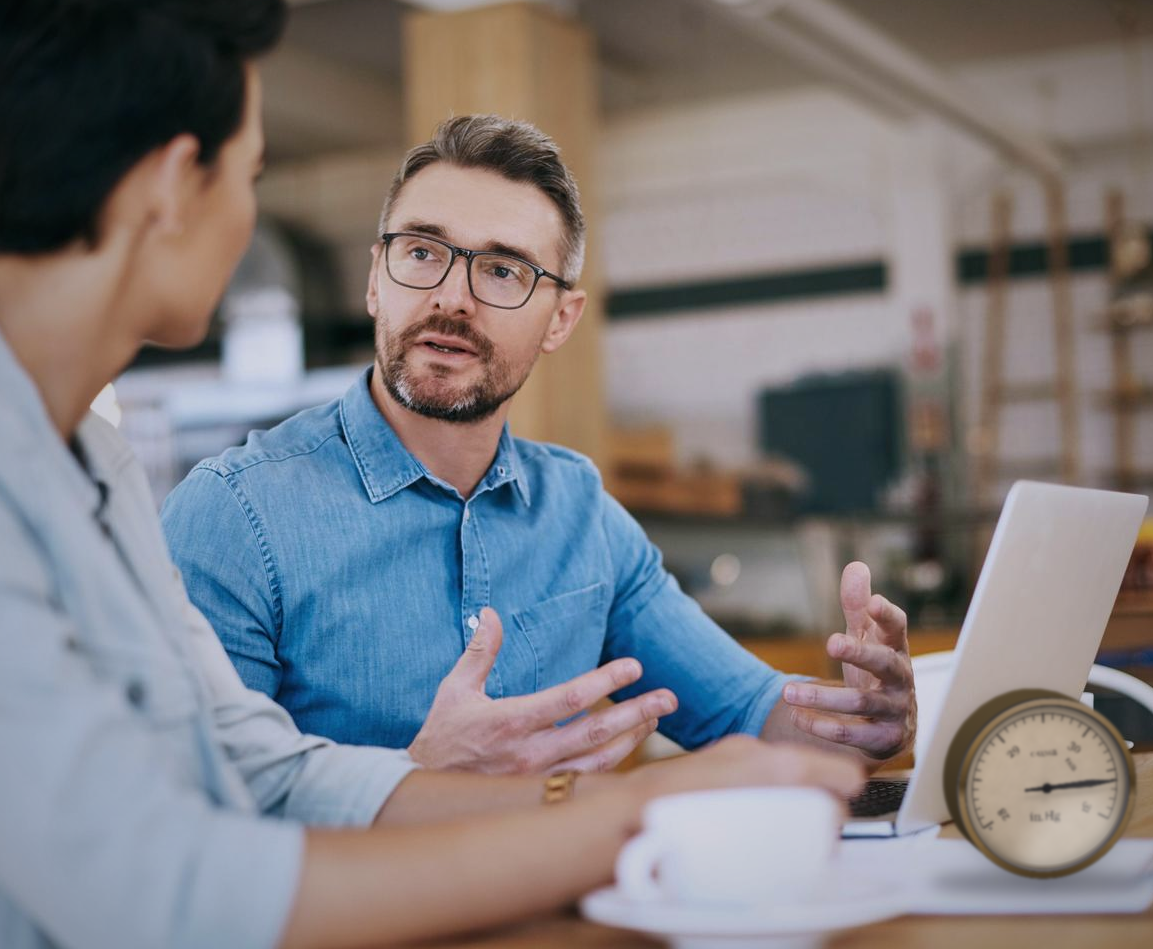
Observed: 30.6 inHg
